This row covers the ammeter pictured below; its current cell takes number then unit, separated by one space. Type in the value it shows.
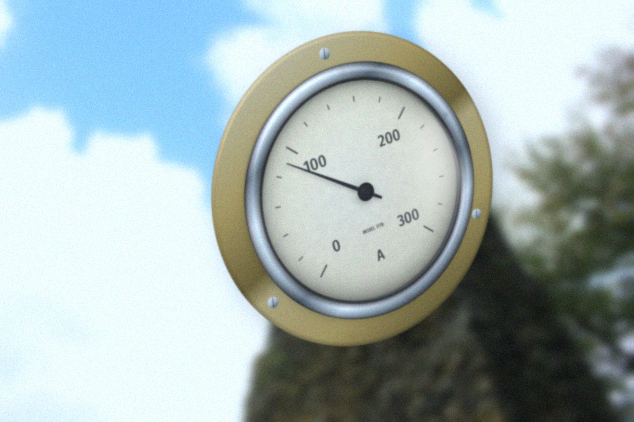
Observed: 90 A
